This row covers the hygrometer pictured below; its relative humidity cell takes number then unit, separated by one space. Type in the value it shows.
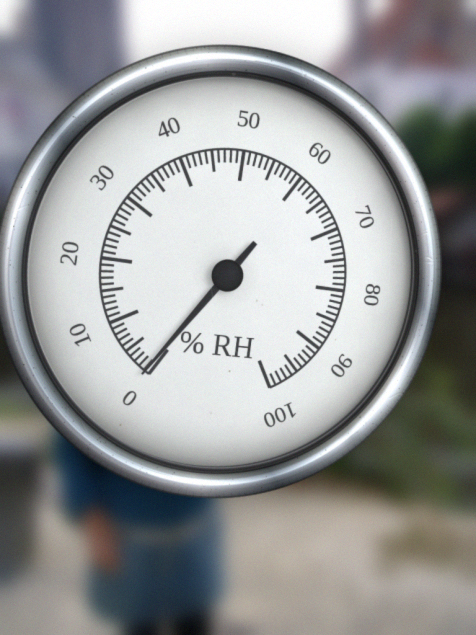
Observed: 1 %
